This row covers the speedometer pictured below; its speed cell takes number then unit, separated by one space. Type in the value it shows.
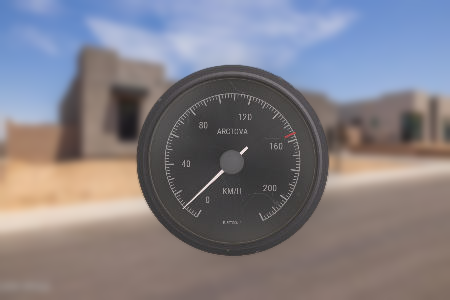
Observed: 10 km/h
